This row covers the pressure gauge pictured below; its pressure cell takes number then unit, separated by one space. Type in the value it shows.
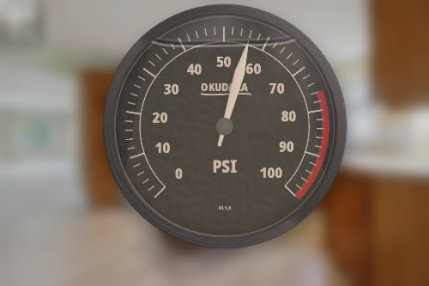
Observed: 56 psi
